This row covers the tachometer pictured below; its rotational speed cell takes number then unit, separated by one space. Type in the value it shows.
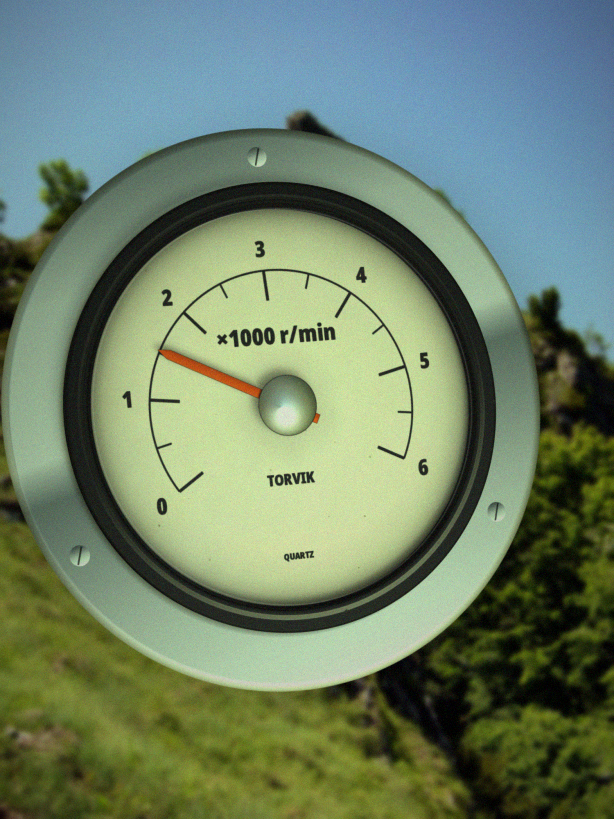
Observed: 1500 rpm
